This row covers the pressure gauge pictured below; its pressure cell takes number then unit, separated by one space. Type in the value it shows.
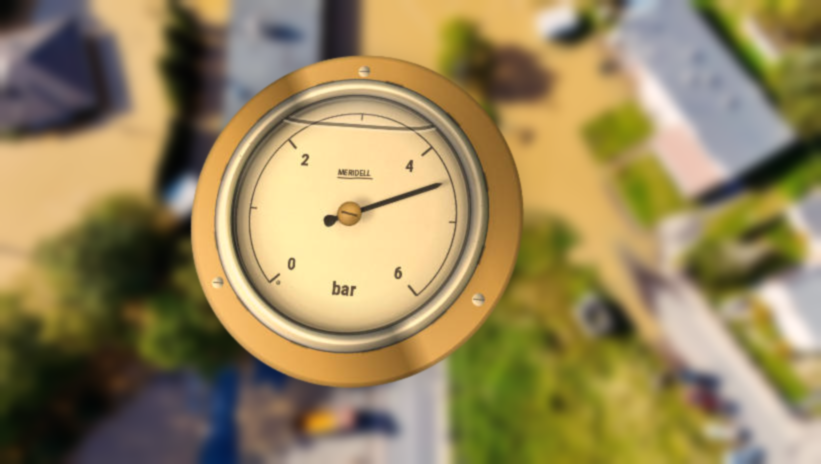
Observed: 4.5 bar
